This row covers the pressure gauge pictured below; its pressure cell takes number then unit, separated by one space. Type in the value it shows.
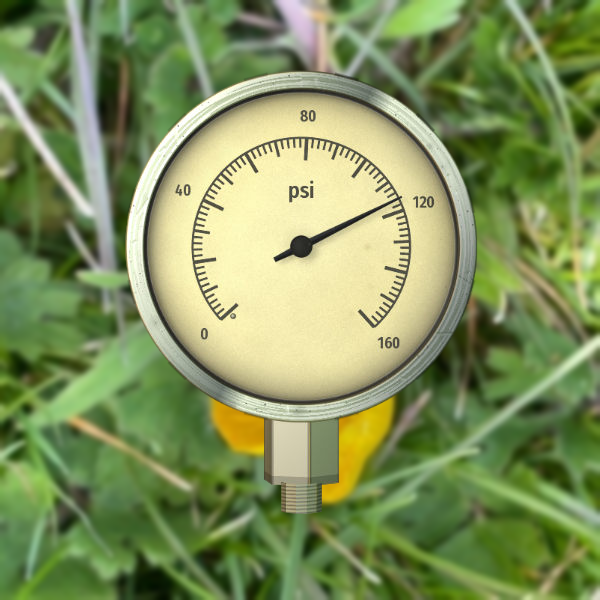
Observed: 116 psi
